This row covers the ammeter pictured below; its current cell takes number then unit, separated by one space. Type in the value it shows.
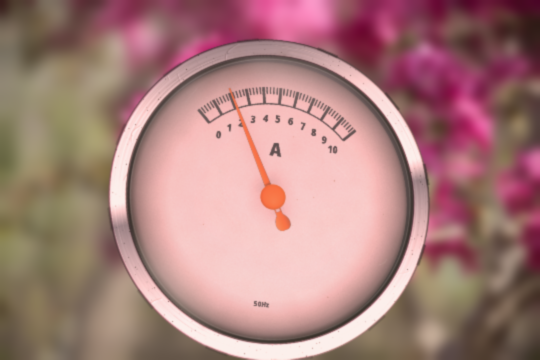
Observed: 2 A
